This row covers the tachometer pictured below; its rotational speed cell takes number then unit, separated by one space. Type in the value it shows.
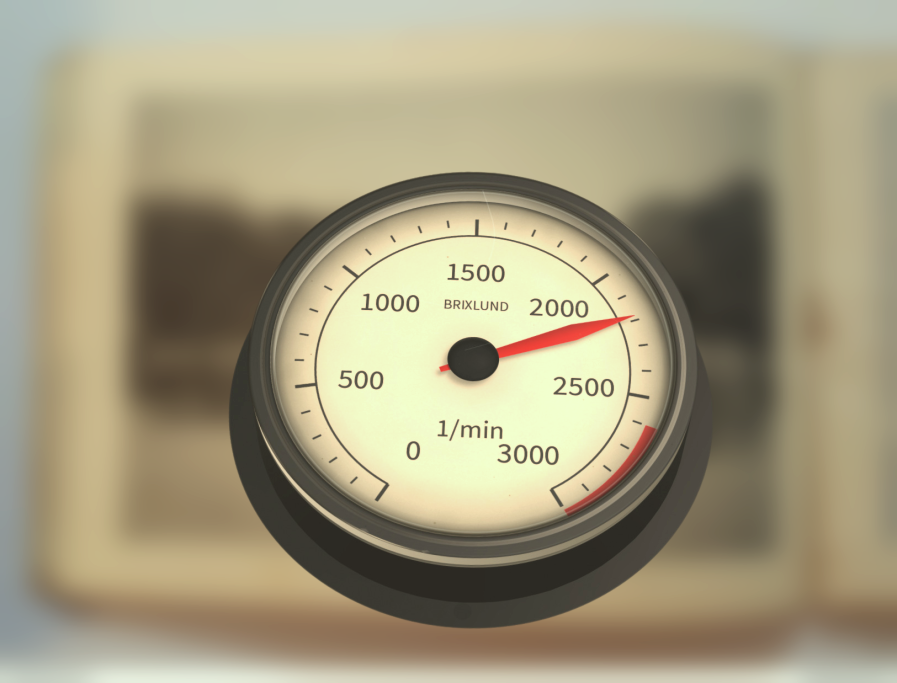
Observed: 2200 rpm
